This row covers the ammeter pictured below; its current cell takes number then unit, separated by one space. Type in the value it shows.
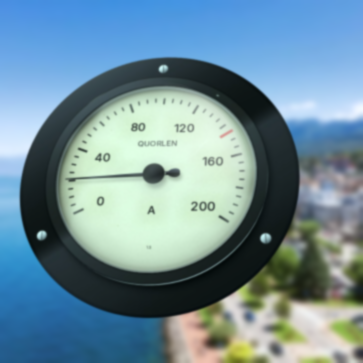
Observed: 20 A
